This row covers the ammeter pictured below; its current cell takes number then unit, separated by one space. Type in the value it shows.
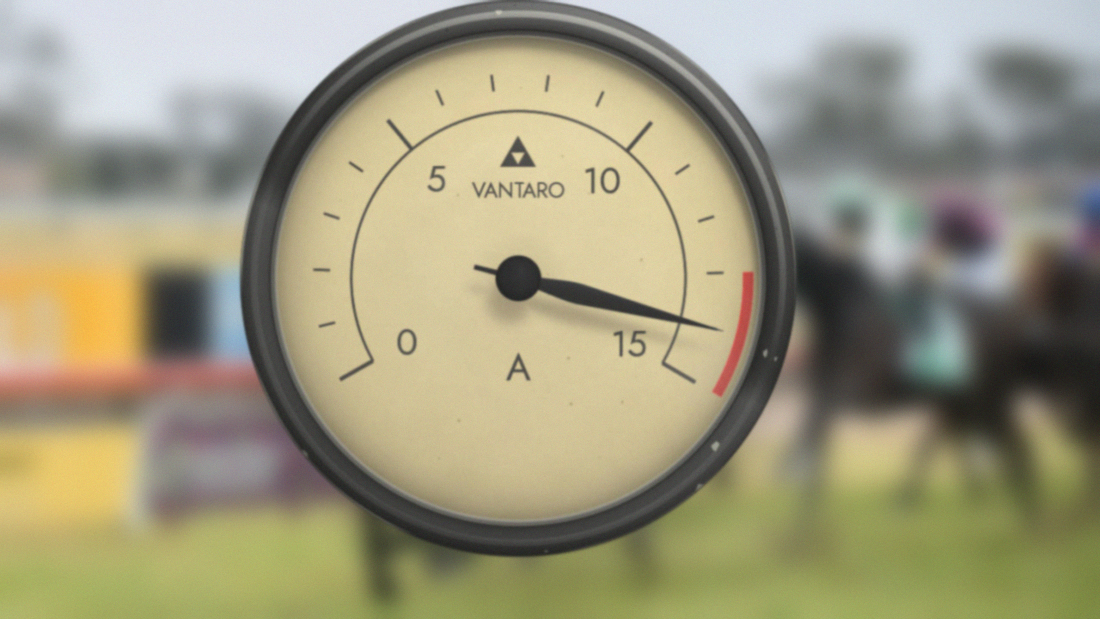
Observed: 14 A
